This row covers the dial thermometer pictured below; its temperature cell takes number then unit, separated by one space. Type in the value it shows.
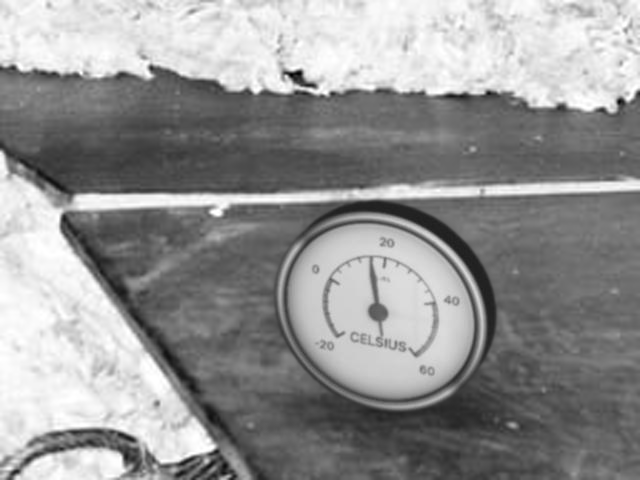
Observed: 16 °C
